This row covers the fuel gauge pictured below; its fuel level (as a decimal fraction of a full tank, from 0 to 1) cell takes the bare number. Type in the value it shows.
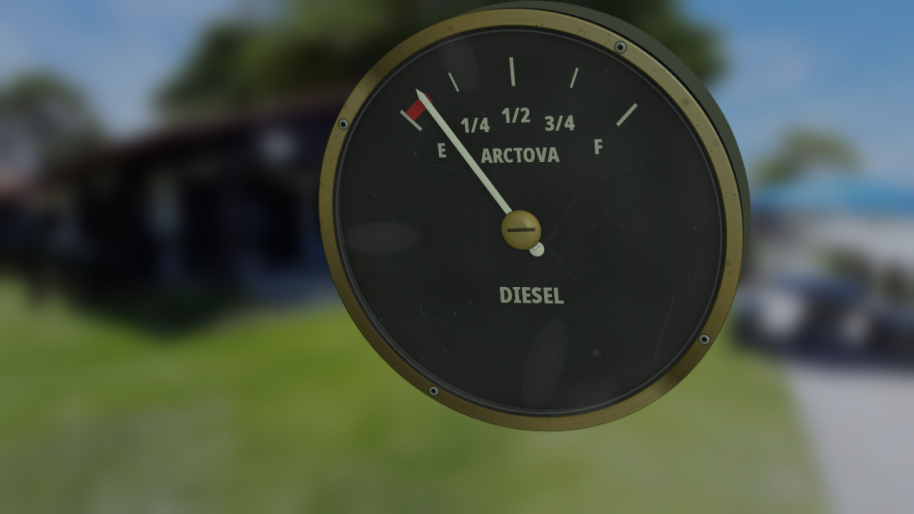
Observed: 0.125
